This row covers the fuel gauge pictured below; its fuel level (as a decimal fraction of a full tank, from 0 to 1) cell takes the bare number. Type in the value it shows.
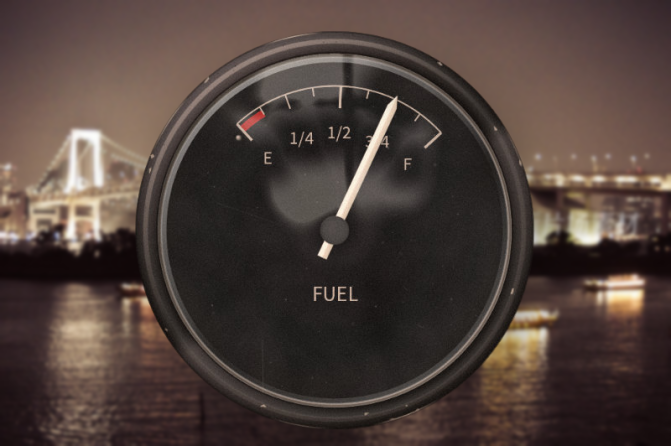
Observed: 0.75
